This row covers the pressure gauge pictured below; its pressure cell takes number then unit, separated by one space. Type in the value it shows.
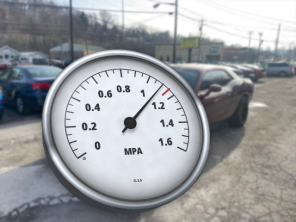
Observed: 1.1 MPa
